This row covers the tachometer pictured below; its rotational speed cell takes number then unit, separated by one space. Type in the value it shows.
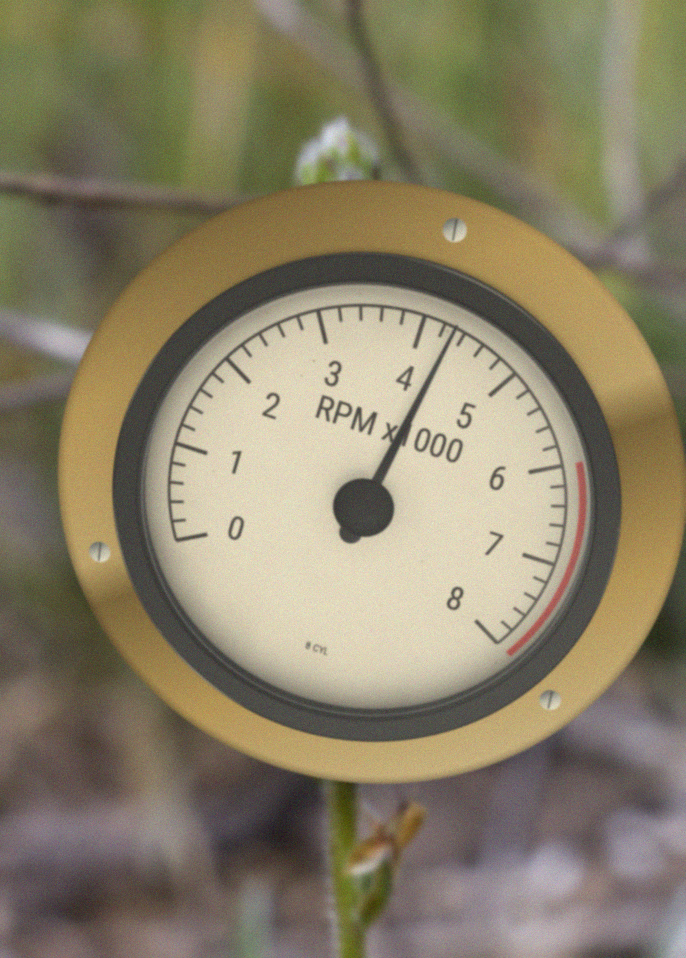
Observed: 4300 rpm
